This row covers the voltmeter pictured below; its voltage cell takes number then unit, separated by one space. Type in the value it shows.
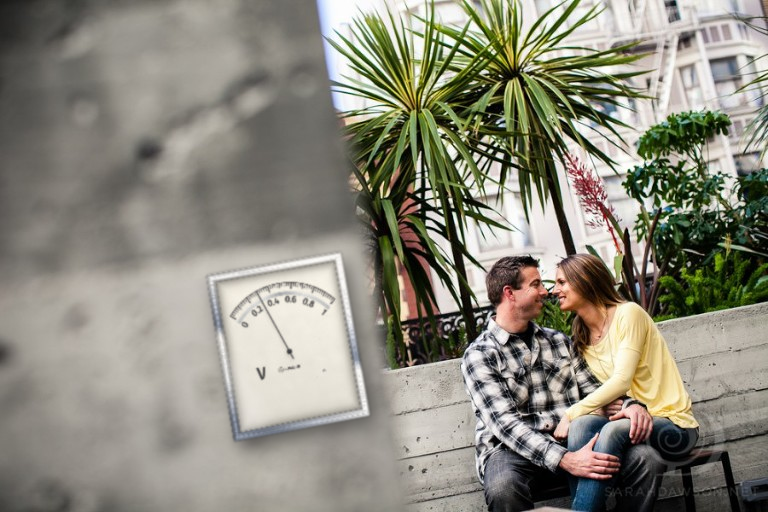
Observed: 0.3 V
